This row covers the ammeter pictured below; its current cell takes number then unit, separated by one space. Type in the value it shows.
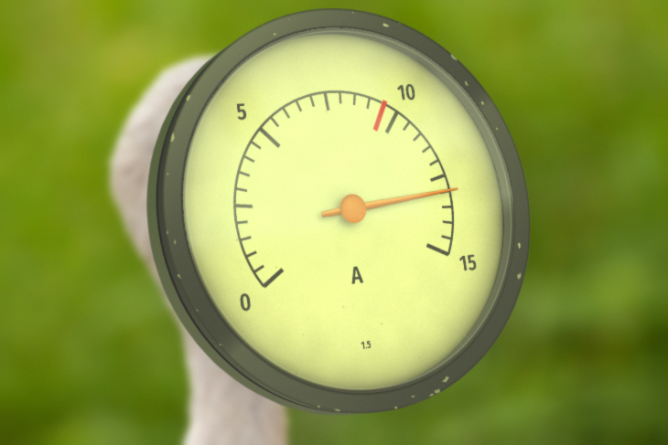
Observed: 13 A
